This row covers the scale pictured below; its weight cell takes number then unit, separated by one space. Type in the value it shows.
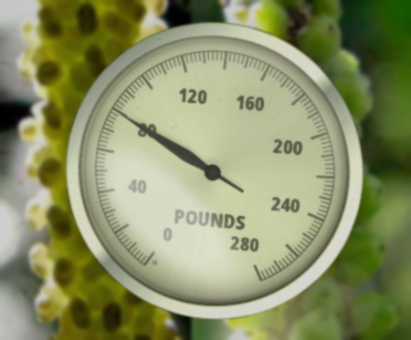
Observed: 80 lb
